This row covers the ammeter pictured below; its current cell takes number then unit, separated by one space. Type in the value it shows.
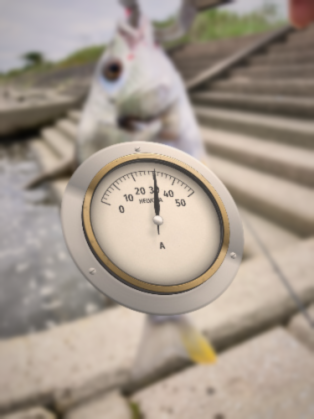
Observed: 30 A
